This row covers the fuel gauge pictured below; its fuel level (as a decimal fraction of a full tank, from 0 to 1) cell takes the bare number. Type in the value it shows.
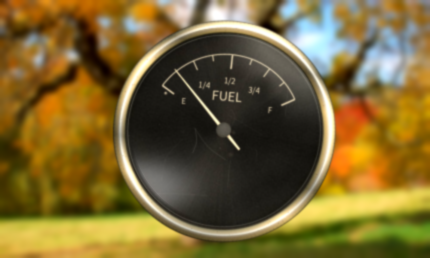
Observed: 0.125
